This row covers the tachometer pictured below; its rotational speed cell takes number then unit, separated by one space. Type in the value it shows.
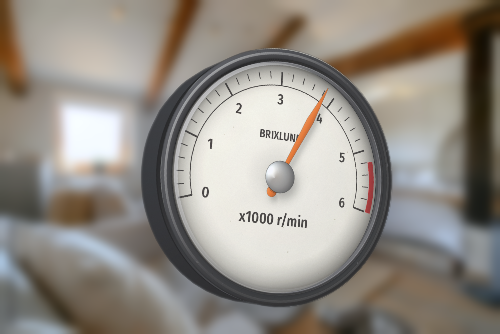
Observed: 3800 rpm
